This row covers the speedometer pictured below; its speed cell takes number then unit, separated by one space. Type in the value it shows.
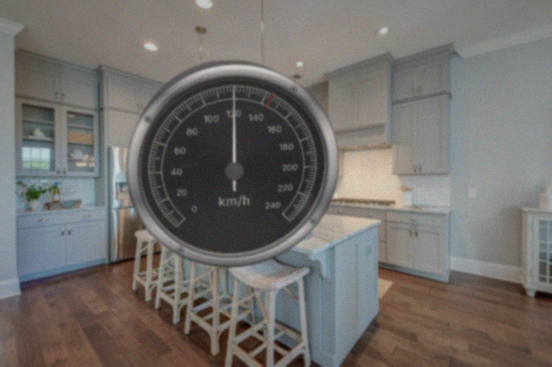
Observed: 120 km/h
